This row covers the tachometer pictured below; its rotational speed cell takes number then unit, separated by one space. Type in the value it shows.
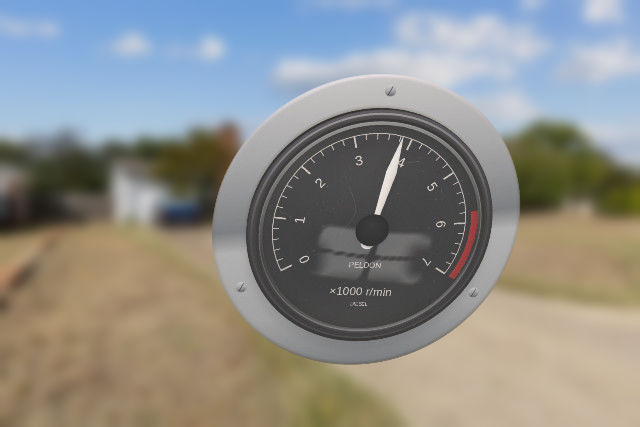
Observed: 3800 rpm
